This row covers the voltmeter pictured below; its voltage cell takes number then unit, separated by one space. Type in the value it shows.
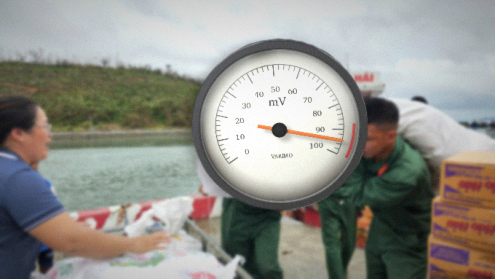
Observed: 94 mV
